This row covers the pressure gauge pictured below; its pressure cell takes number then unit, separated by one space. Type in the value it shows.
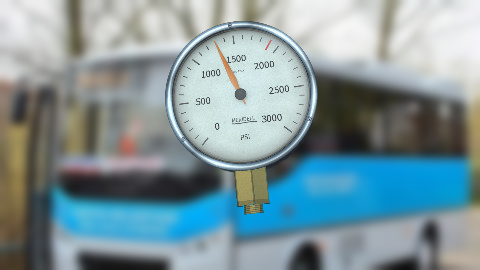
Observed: 1300 psi
